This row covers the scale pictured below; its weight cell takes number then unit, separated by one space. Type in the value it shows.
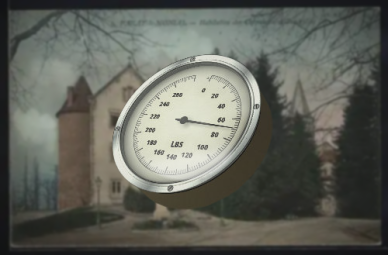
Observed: 70 lb
